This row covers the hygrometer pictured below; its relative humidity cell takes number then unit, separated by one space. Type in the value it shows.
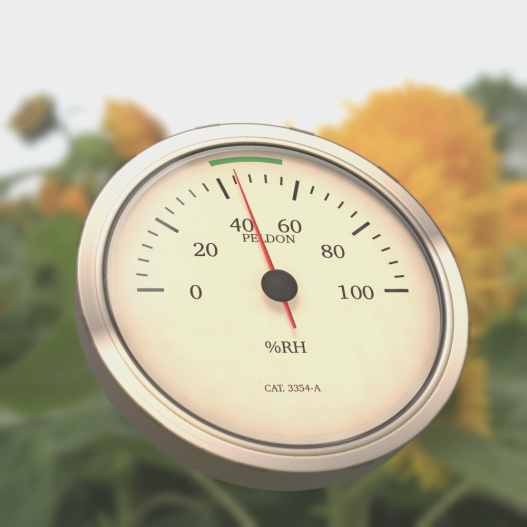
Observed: 44 %
